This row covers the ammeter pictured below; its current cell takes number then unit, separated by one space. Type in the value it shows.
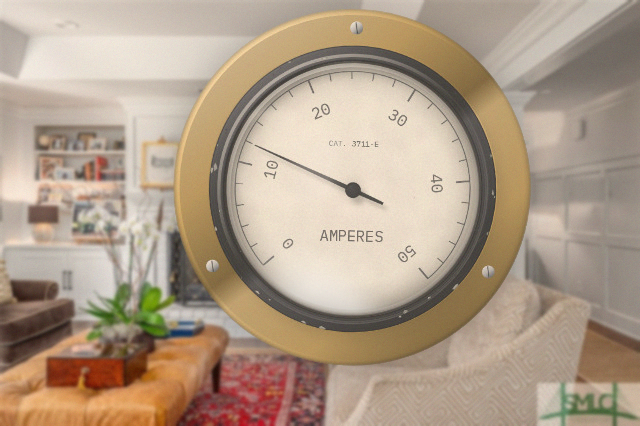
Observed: 12 A
